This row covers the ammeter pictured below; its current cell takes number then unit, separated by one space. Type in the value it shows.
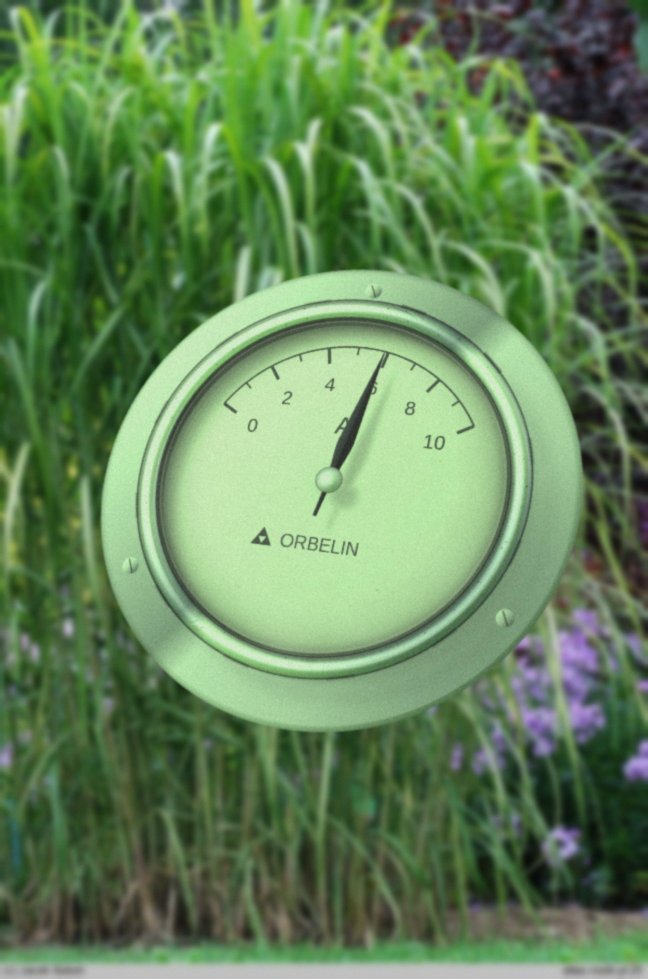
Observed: 6 A
